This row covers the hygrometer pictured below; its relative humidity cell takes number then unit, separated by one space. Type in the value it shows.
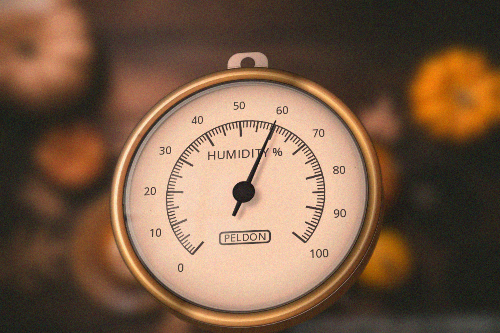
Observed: 60 %
